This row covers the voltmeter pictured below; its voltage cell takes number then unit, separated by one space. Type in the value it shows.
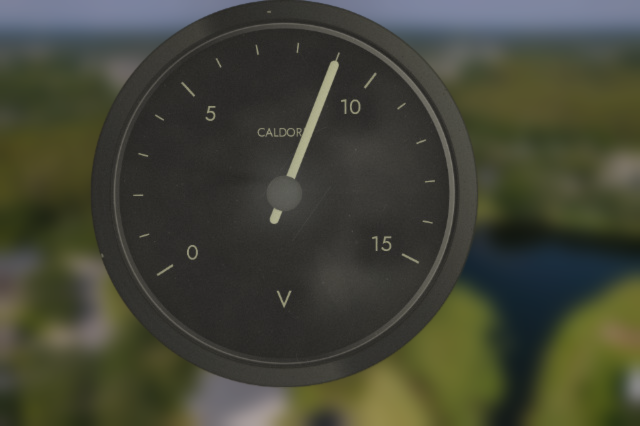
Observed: 9 V
